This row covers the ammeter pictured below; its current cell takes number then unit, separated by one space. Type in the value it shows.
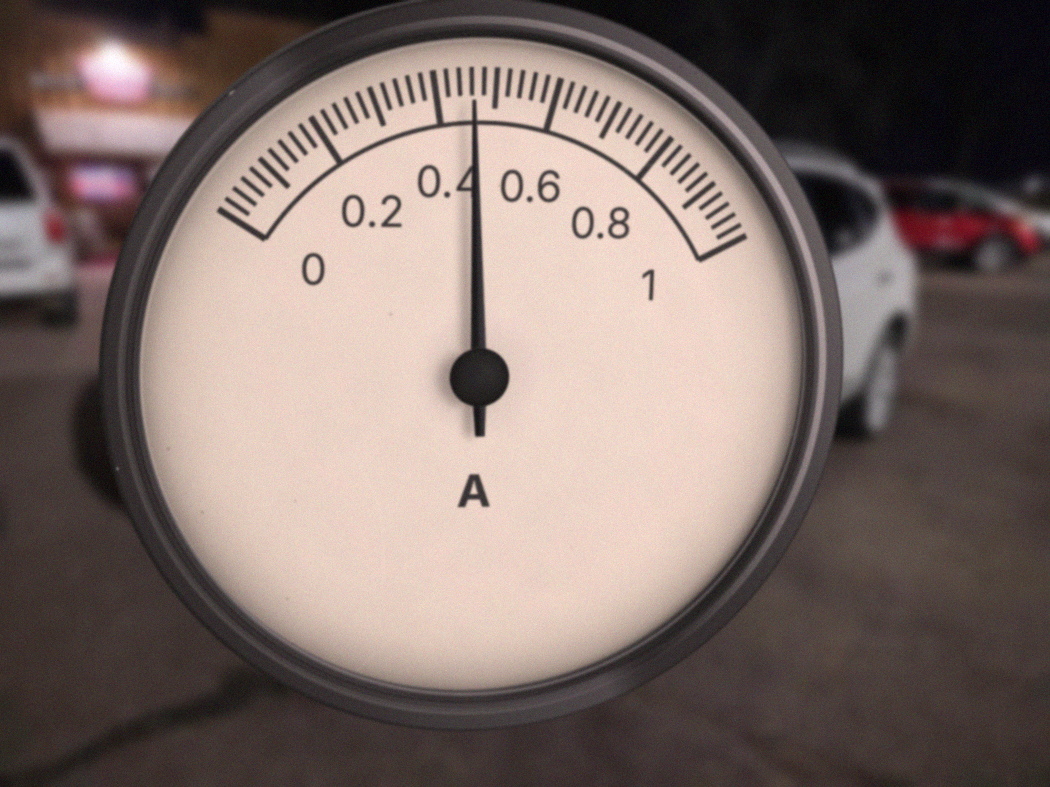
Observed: 0.46 A
